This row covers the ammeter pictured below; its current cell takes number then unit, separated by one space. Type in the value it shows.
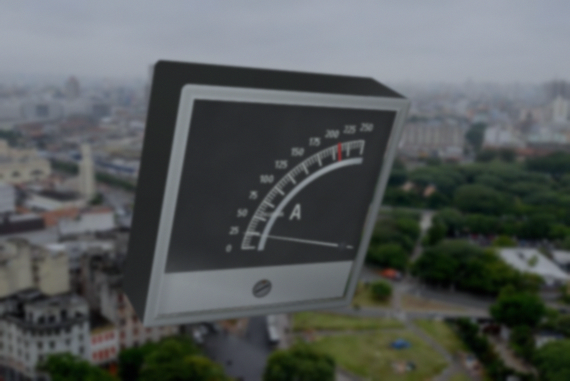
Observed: 25 A
